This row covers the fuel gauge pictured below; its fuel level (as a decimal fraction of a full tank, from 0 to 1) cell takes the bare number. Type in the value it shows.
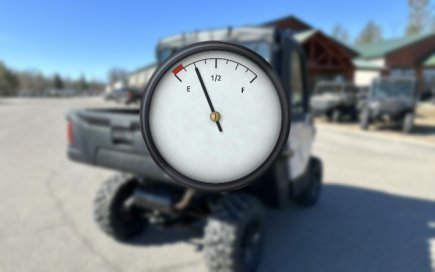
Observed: 0.25
